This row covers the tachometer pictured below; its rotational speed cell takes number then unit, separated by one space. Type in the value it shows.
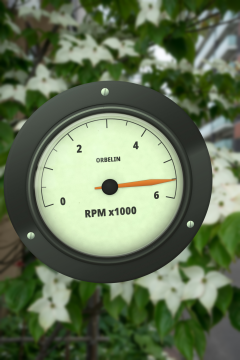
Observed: 5500 rpm
